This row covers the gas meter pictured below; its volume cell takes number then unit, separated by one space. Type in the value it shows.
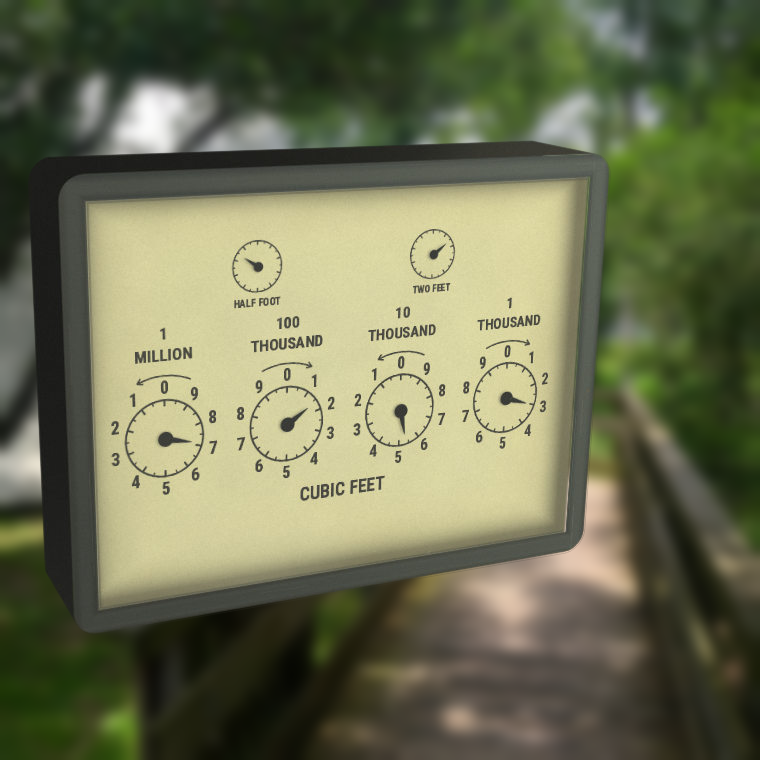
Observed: 715300 ft³
